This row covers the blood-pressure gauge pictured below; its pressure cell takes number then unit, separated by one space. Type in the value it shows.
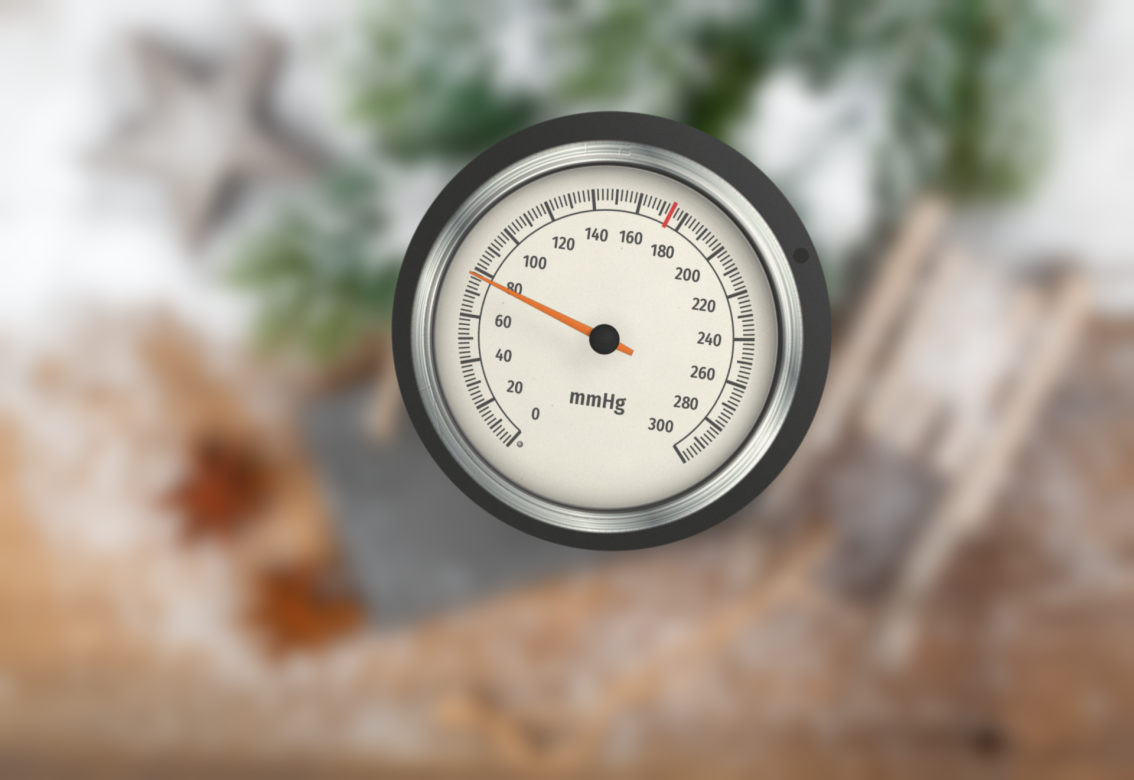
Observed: 78 mmHg
